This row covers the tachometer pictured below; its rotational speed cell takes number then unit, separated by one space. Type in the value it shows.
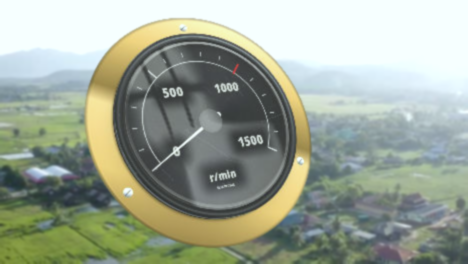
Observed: 0 rpm
